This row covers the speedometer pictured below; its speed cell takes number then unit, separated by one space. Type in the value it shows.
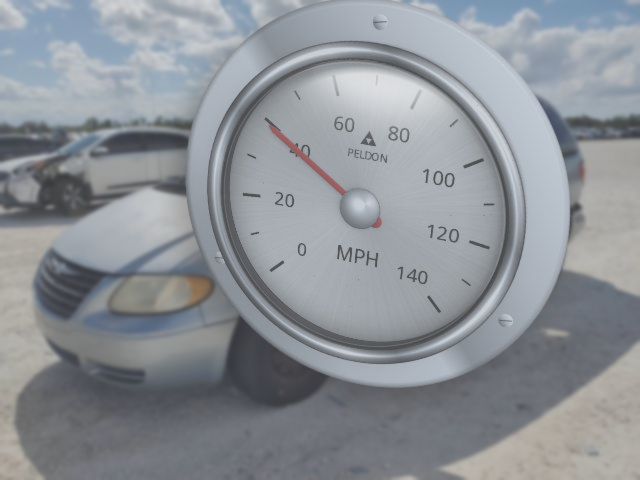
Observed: 40 mph
